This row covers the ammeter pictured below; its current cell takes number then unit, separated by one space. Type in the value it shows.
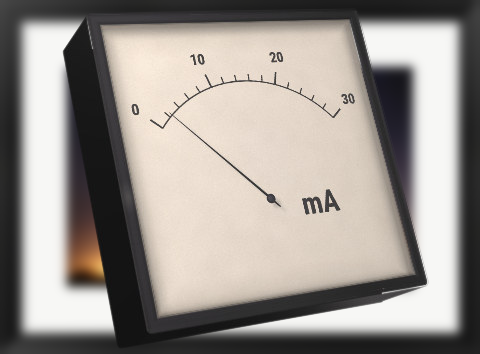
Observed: 2 mA
